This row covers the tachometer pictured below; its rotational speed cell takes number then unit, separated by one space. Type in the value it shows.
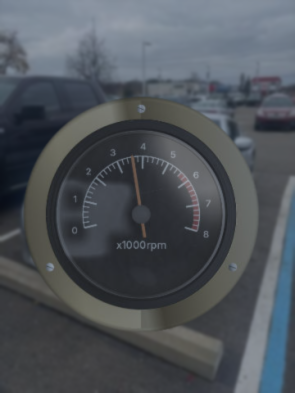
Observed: 3600 rpm
